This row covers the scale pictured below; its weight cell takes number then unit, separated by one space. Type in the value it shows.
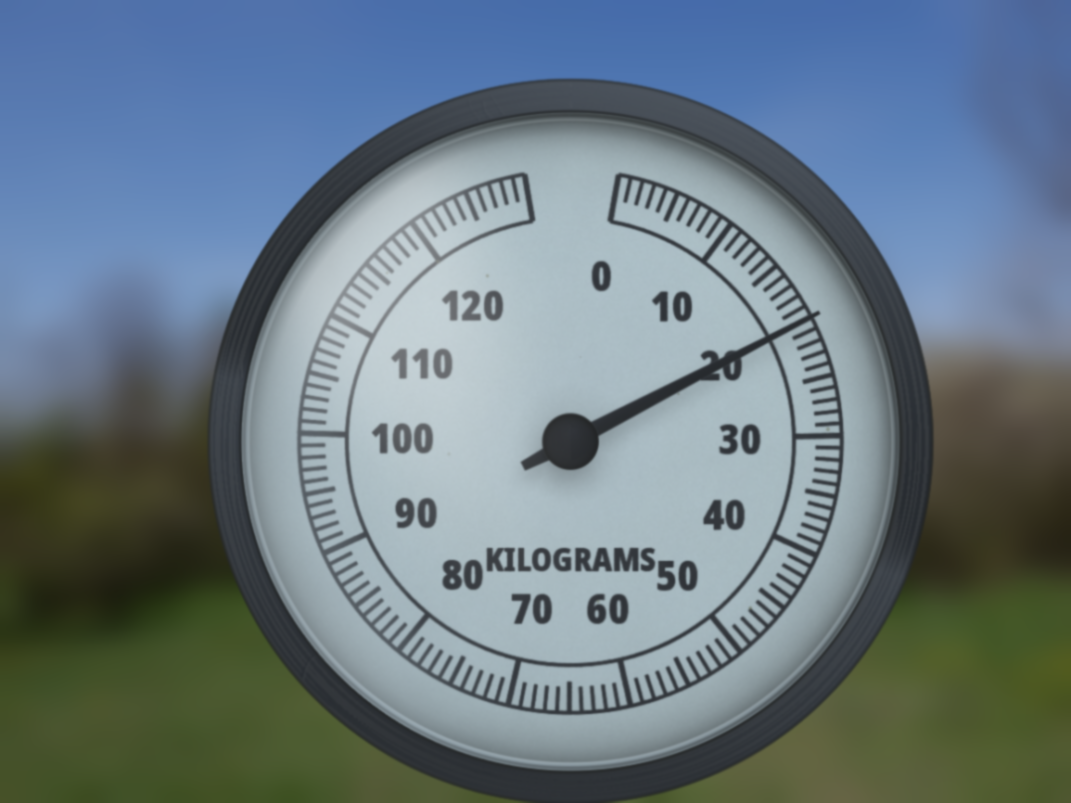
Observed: 20 kg
